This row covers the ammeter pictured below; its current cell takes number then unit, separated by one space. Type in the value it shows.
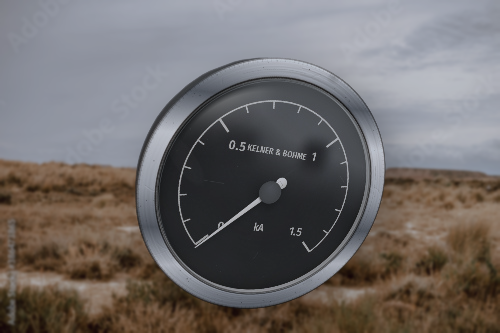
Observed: 0 kA
